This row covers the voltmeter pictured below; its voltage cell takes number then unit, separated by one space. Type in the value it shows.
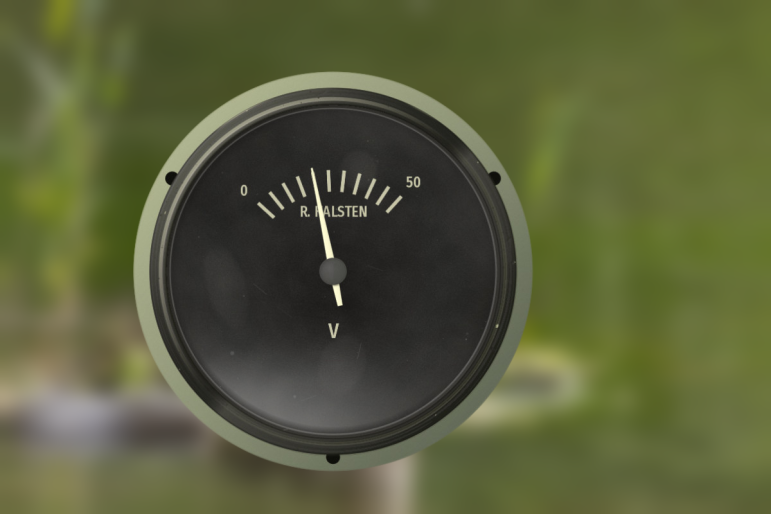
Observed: 20 V
